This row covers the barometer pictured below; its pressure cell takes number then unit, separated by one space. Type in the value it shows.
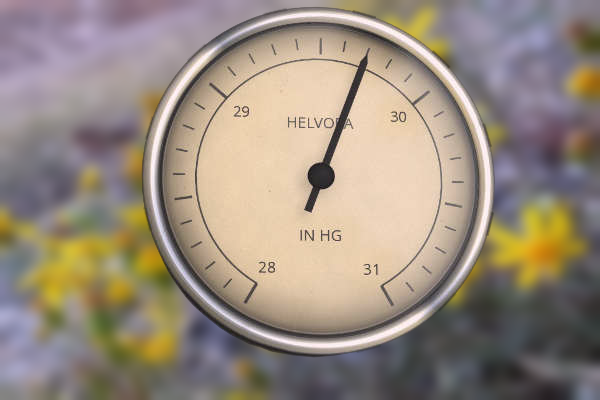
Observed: 29.7 inHg
